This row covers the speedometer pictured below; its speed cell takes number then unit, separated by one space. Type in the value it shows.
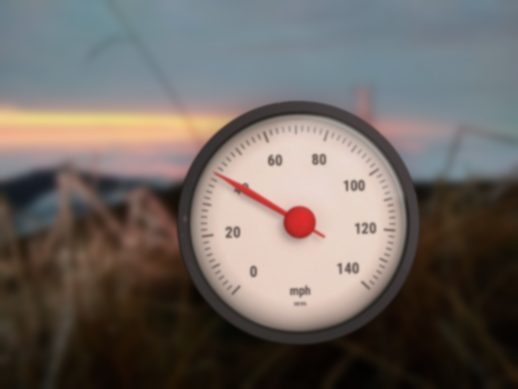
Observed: 40 mph
